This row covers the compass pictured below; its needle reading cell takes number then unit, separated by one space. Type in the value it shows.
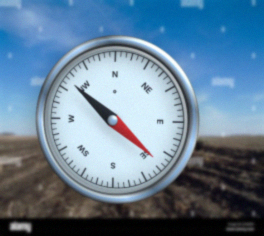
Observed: 130 °
